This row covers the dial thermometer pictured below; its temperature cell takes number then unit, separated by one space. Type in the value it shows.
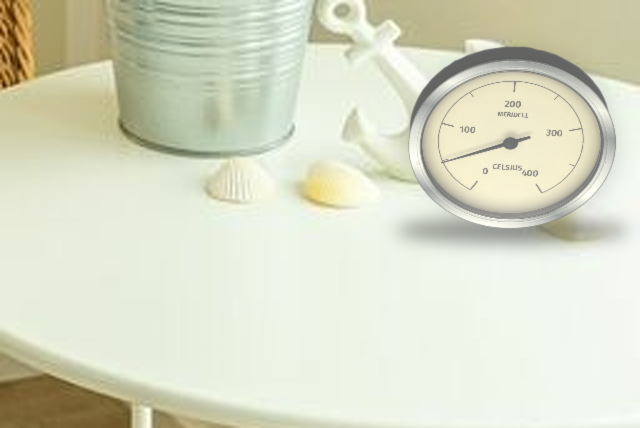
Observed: 50 °C
